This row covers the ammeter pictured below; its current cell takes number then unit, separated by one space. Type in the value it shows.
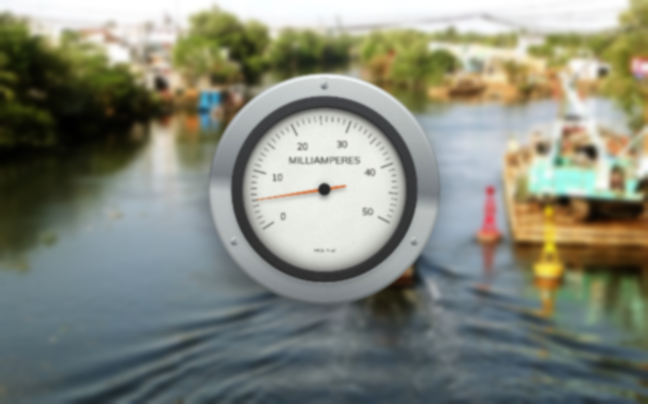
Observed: 5 mA
